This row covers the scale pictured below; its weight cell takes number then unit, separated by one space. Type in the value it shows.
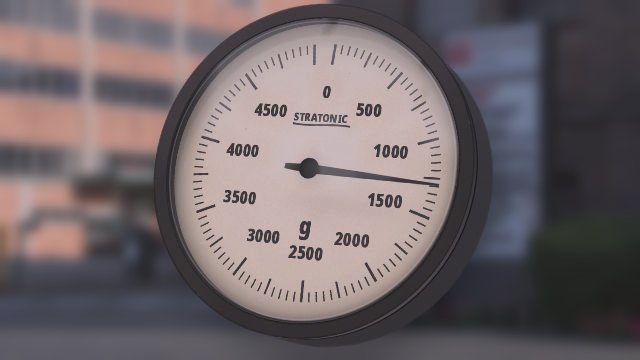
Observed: 1300 g
